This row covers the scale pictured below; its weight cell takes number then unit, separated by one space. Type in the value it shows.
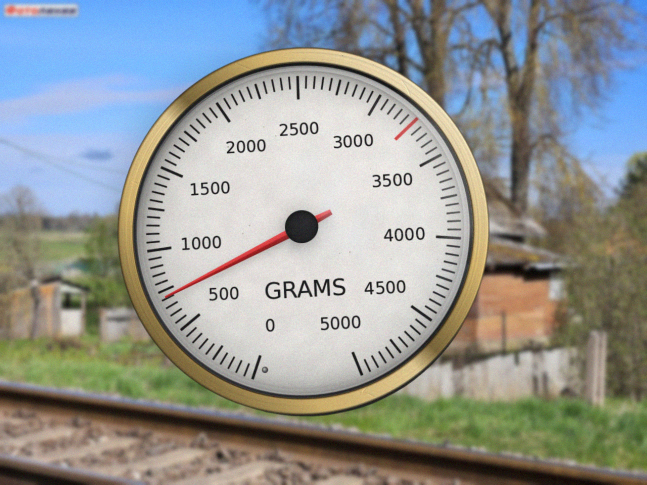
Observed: 700 g
